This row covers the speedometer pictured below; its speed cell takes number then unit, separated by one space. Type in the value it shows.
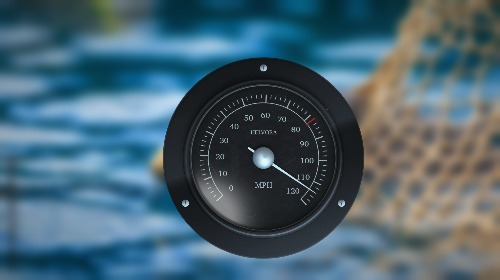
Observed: 114 mph
